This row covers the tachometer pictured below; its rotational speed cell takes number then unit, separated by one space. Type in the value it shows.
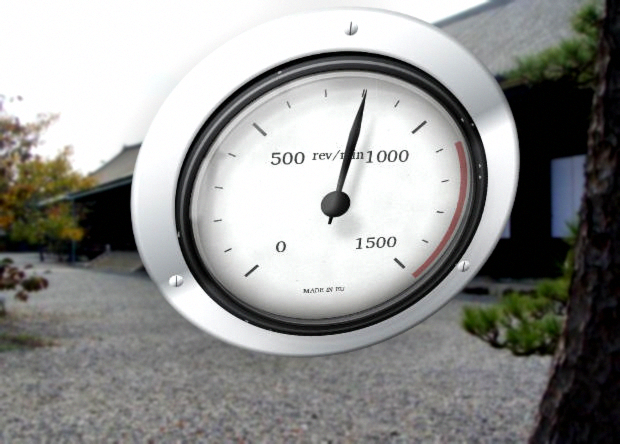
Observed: 800 rpm
